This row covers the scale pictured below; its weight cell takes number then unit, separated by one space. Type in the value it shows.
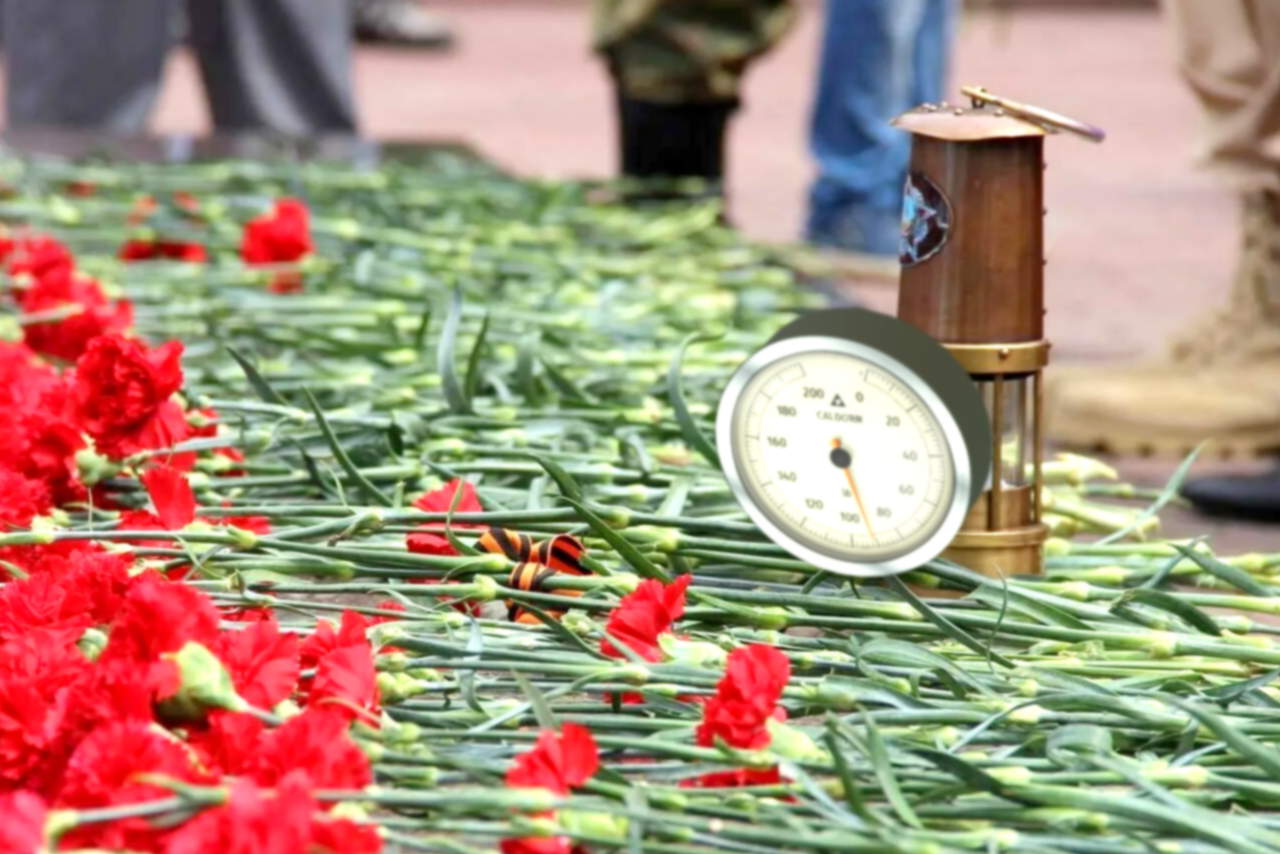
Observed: 90 lb
